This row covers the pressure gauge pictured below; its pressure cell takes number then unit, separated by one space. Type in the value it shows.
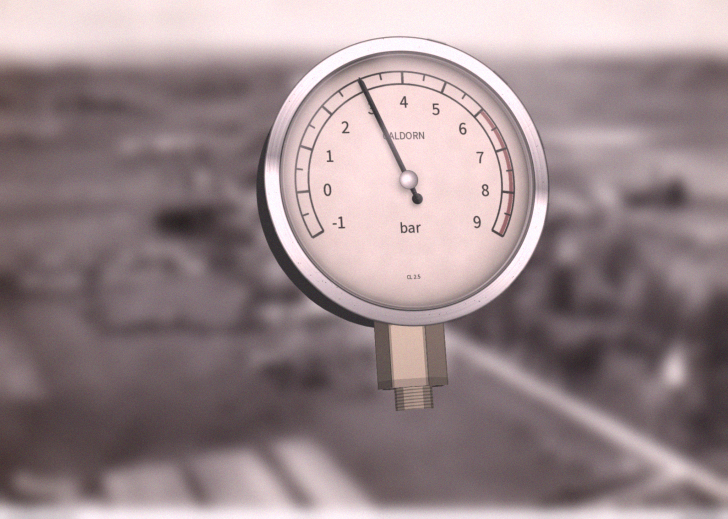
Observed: 3 bar
